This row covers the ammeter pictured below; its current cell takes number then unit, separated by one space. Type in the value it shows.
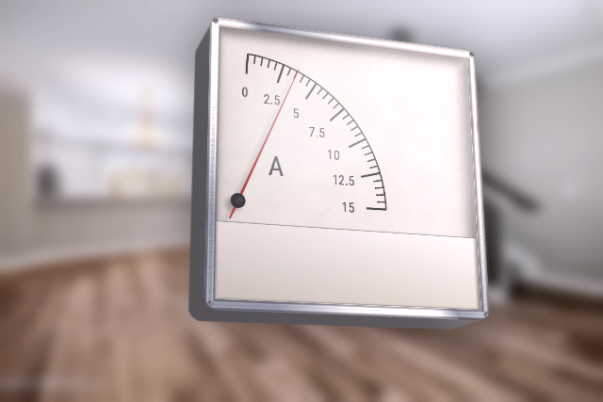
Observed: 3.5 A
